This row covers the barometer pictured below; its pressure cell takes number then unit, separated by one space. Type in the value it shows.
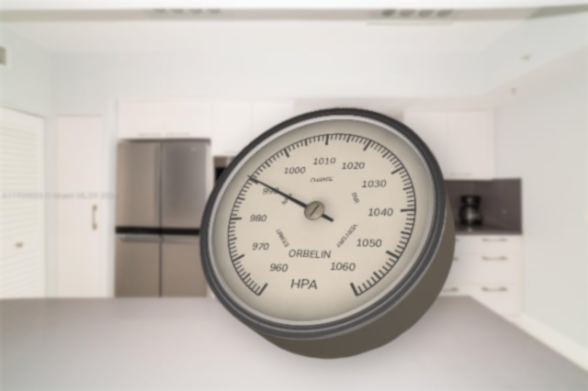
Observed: 990 hPa
